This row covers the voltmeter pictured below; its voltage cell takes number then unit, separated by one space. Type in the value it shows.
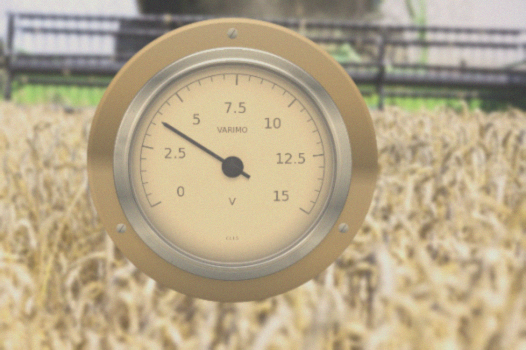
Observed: 3.75 V
